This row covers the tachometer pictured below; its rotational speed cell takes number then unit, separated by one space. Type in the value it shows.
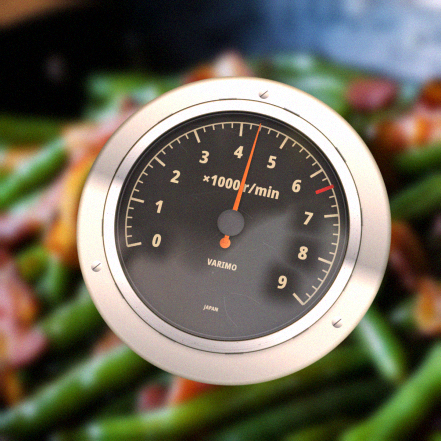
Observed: 4400 rpm
